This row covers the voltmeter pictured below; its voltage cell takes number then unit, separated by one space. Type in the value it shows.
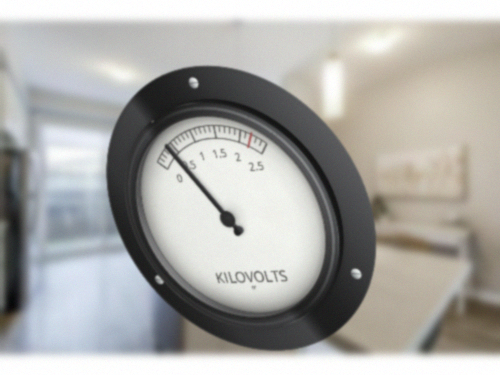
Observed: 0.5 kV
